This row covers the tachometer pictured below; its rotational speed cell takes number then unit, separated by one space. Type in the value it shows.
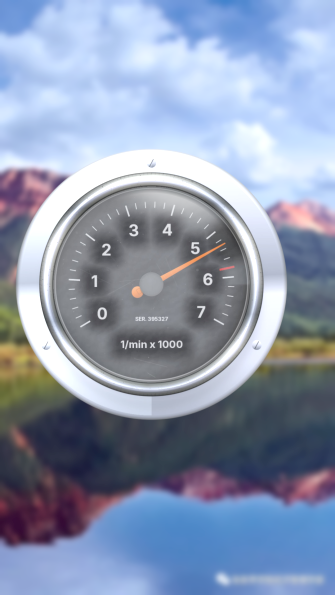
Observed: 5300 rpm
